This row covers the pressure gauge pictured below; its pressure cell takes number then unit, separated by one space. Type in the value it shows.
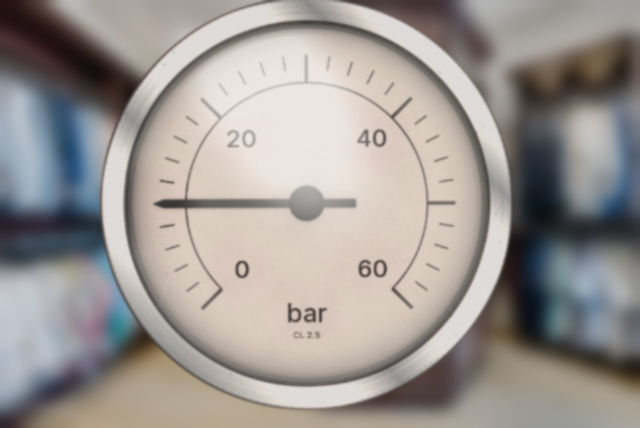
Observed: 10 bar
